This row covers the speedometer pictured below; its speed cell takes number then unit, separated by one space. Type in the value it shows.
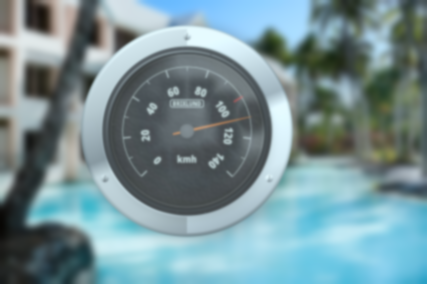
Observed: 110 km/h
